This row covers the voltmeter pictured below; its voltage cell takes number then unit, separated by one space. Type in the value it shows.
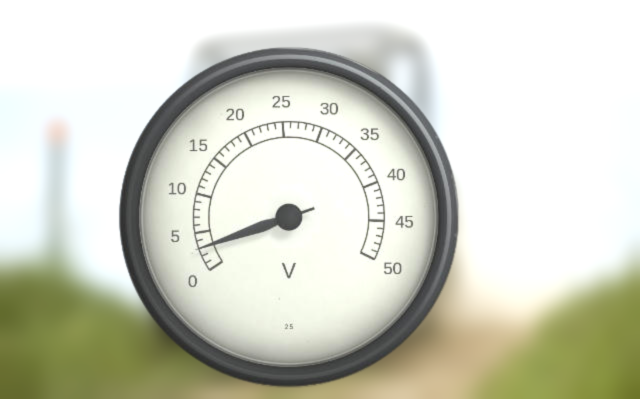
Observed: 3 V
